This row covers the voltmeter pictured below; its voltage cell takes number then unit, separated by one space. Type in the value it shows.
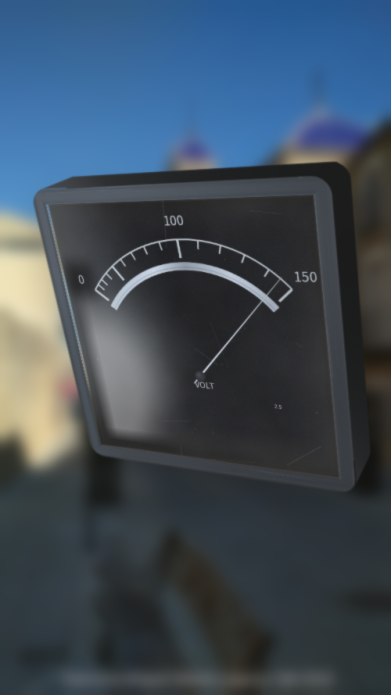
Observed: 145 V
